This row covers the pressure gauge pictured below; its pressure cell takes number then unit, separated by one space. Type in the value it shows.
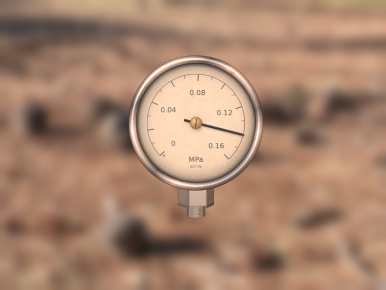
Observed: 0.14 MPa
